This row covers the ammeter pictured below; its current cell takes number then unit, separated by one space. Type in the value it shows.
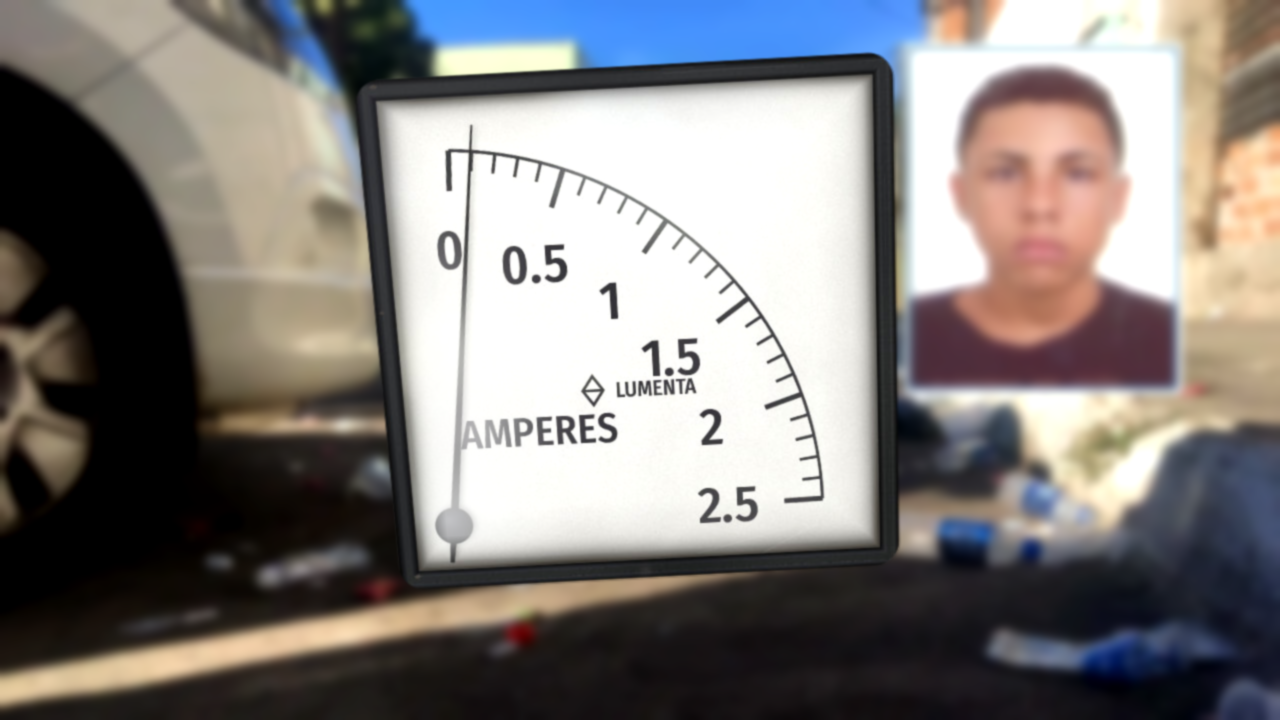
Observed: 0.1 A
